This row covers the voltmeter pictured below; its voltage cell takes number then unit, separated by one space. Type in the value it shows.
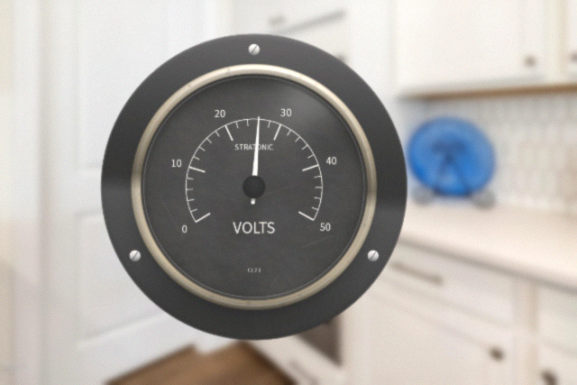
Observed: 26 V
